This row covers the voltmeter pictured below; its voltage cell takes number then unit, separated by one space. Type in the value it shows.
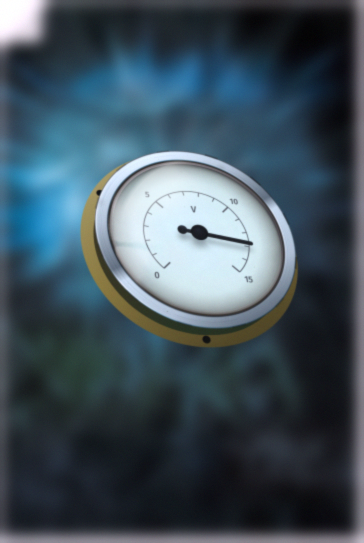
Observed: 13 V
